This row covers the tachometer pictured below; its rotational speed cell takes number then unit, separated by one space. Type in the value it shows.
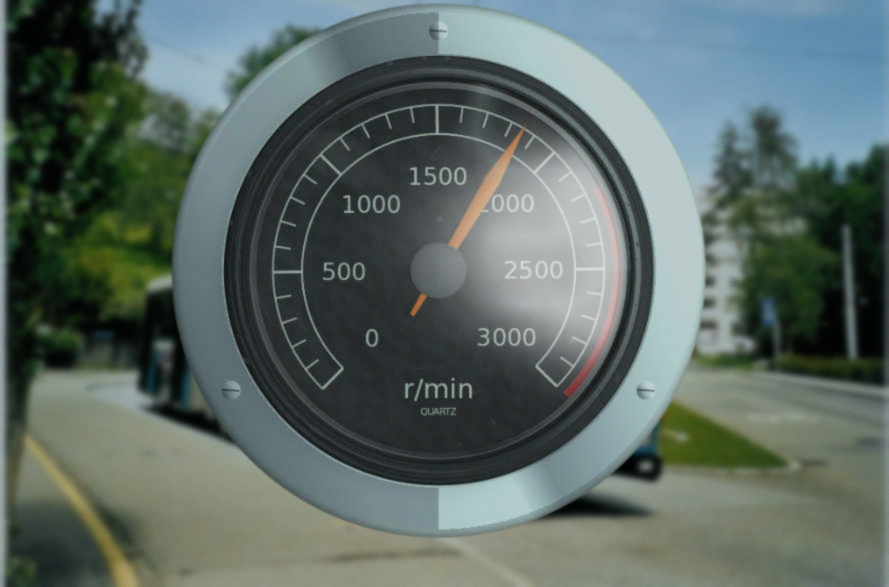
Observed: 1850 rpm
